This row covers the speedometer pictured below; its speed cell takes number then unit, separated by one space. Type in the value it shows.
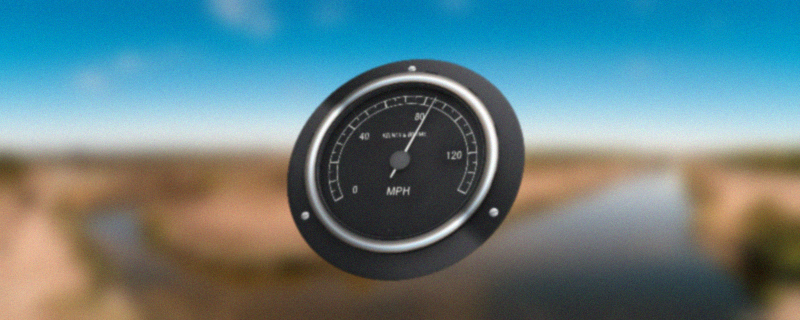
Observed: 85 mph
